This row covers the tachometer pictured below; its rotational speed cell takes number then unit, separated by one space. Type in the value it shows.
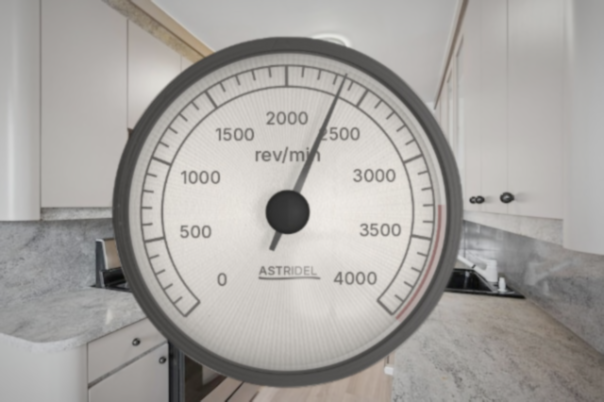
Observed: 2350 rpm
